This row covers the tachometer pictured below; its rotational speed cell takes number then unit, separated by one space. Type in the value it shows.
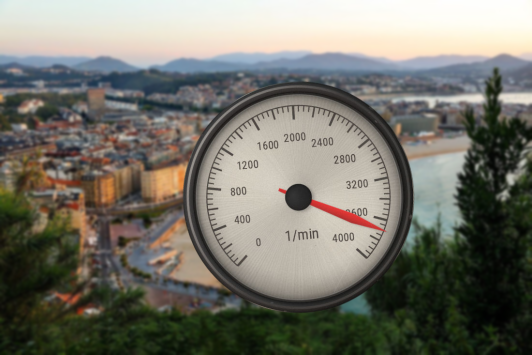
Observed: 3700 rpm
